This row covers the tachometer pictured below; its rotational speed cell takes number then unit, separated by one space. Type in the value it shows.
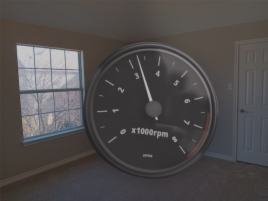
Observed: 3250 rpm
